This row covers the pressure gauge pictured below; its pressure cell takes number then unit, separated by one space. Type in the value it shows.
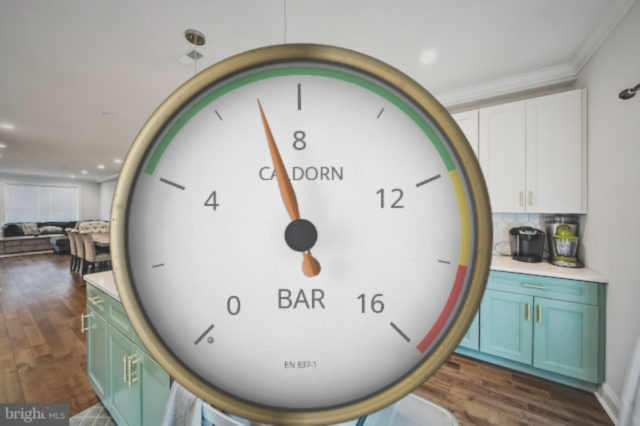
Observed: 7 bar
